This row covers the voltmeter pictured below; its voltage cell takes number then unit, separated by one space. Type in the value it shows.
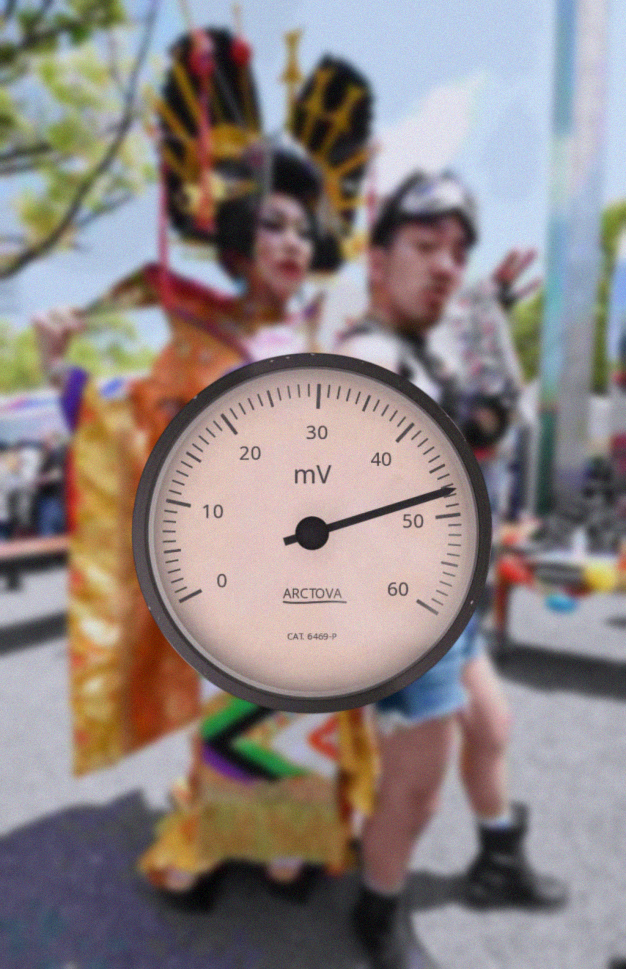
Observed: 47.5 mV
